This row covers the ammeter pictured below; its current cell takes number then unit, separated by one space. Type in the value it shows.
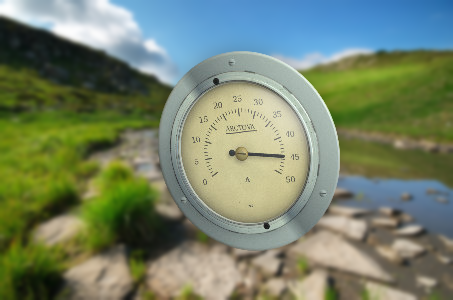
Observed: 45 A
